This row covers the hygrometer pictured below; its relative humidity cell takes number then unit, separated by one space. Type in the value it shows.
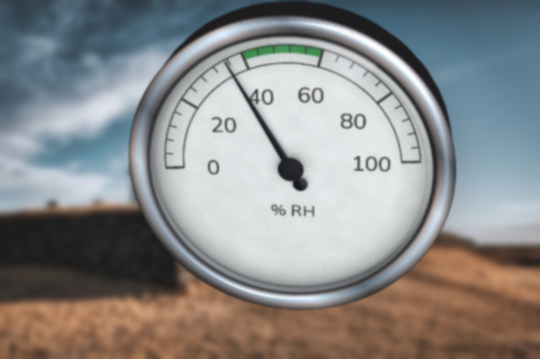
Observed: 36 %
